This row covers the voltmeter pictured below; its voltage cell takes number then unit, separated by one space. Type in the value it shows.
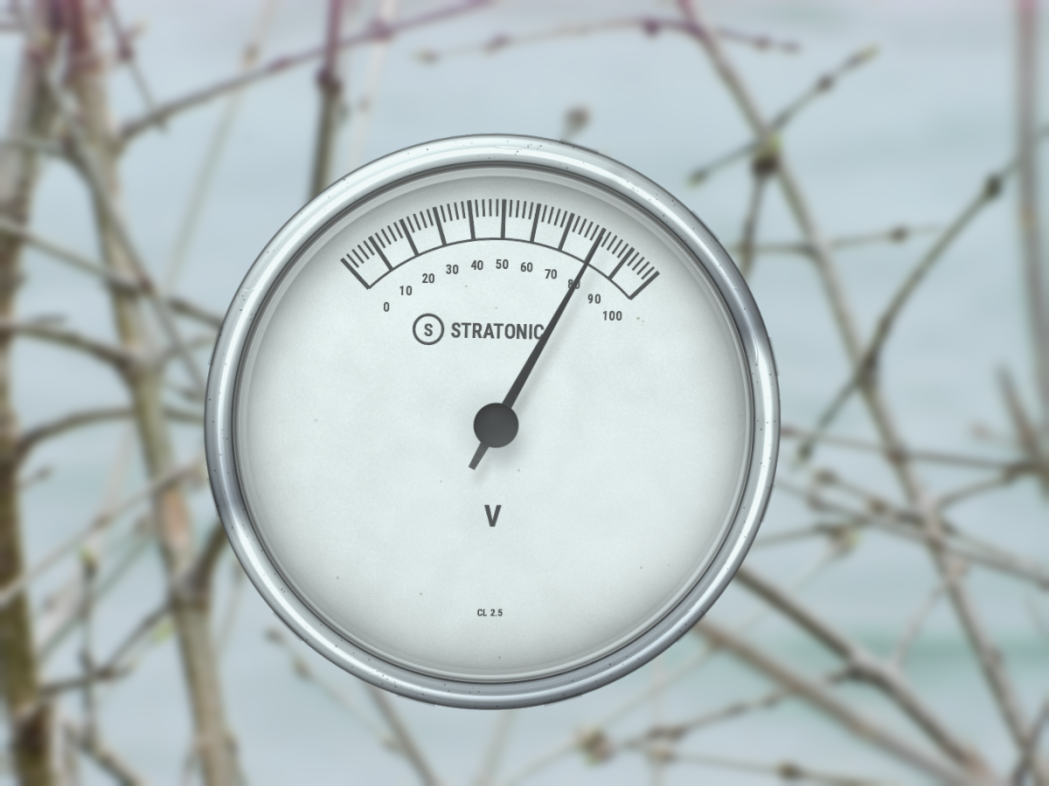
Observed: 80 V
